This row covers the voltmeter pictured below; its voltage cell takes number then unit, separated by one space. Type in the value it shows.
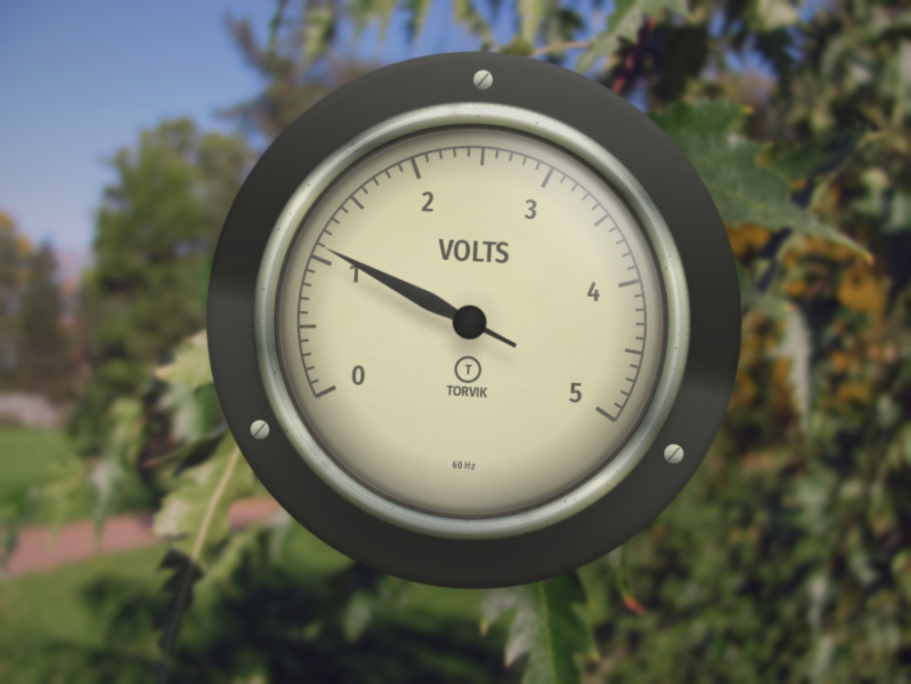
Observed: 1.1 V
